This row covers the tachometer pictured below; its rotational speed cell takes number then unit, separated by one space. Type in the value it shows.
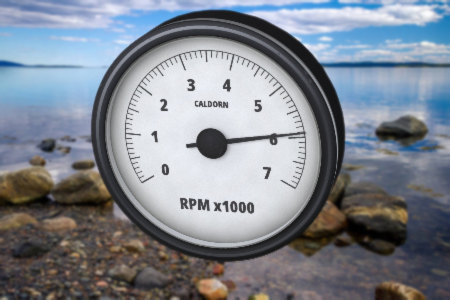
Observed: 5900 rpm
